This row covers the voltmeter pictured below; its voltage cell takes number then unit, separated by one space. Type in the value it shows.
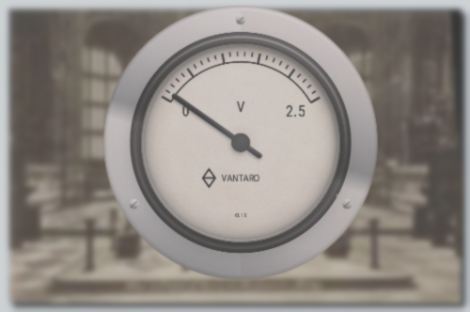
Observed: 0.1 V
